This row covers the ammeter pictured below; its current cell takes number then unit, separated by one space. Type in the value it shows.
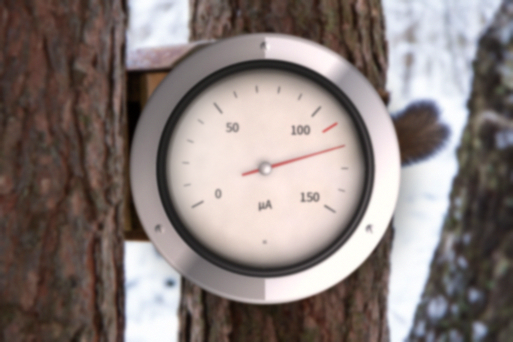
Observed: 120 µA
